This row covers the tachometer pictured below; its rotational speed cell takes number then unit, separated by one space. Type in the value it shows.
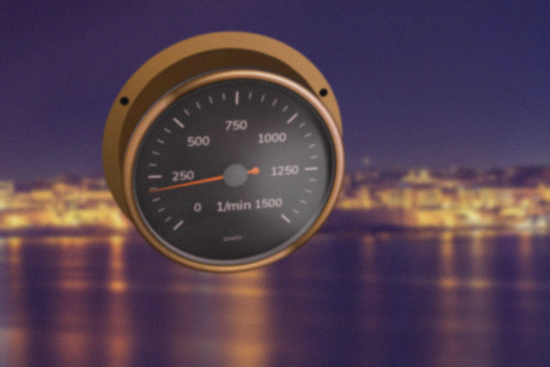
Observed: 200 rpm
